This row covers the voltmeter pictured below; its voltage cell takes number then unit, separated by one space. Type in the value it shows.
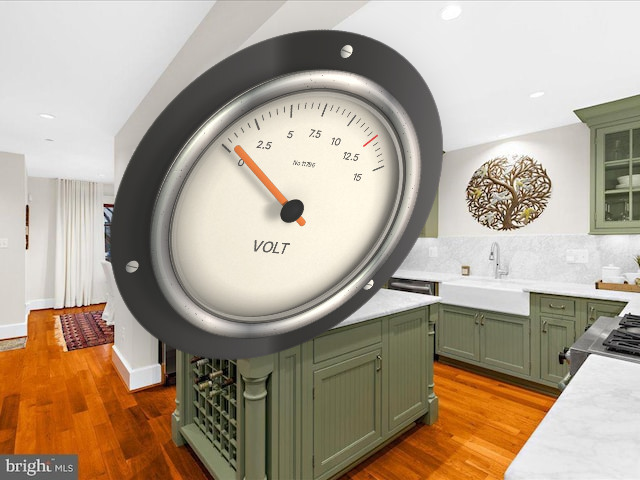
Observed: 0.5 V
